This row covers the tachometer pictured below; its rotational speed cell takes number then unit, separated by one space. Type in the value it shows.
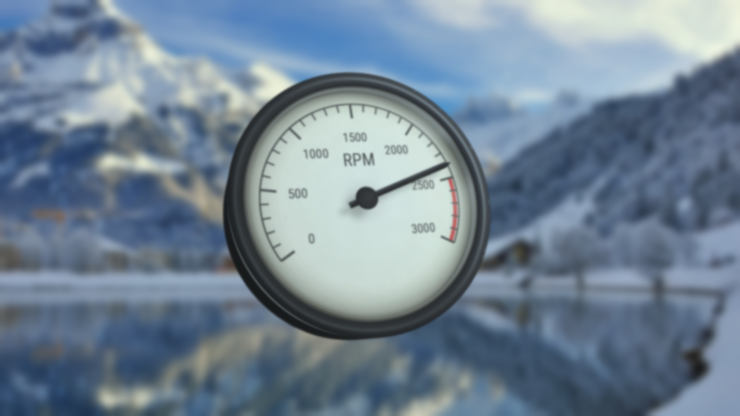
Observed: 2400 rpm
